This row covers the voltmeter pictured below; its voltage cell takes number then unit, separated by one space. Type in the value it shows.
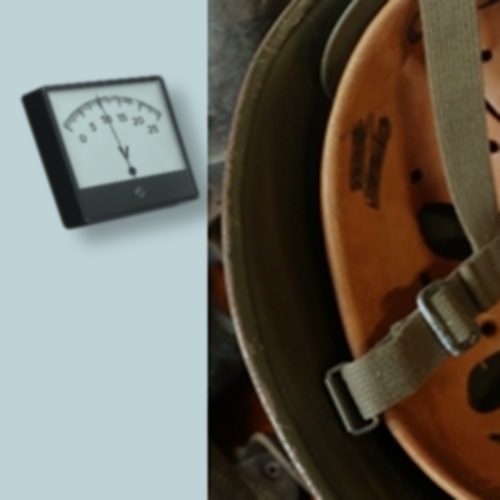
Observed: 10 V
